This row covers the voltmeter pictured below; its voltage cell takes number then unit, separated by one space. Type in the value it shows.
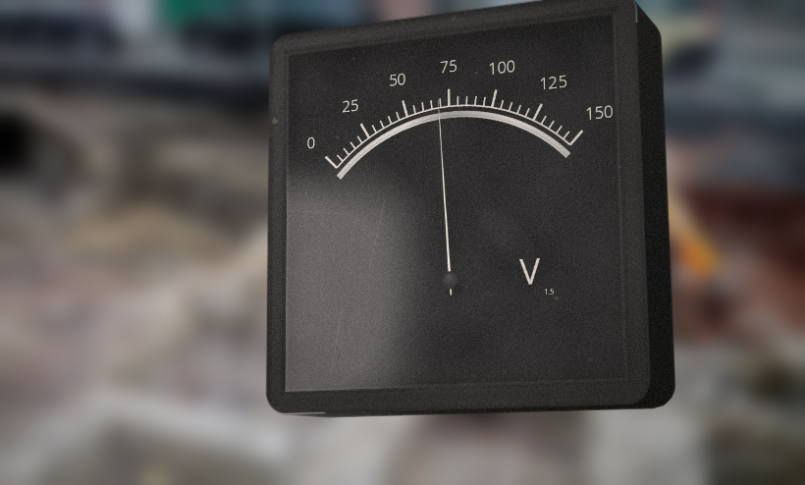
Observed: 70 V
